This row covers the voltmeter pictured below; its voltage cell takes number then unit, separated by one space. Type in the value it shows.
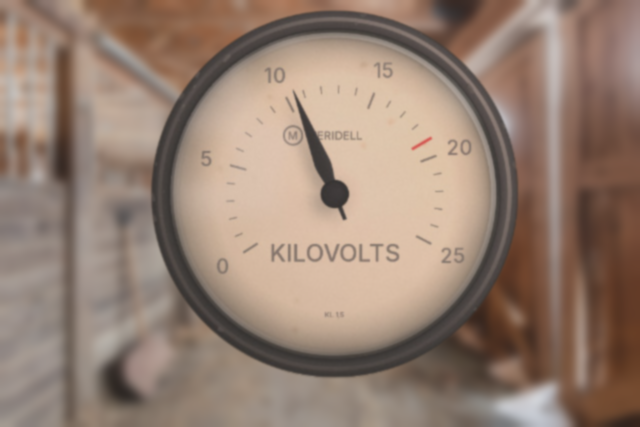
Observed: 10.5 kV
